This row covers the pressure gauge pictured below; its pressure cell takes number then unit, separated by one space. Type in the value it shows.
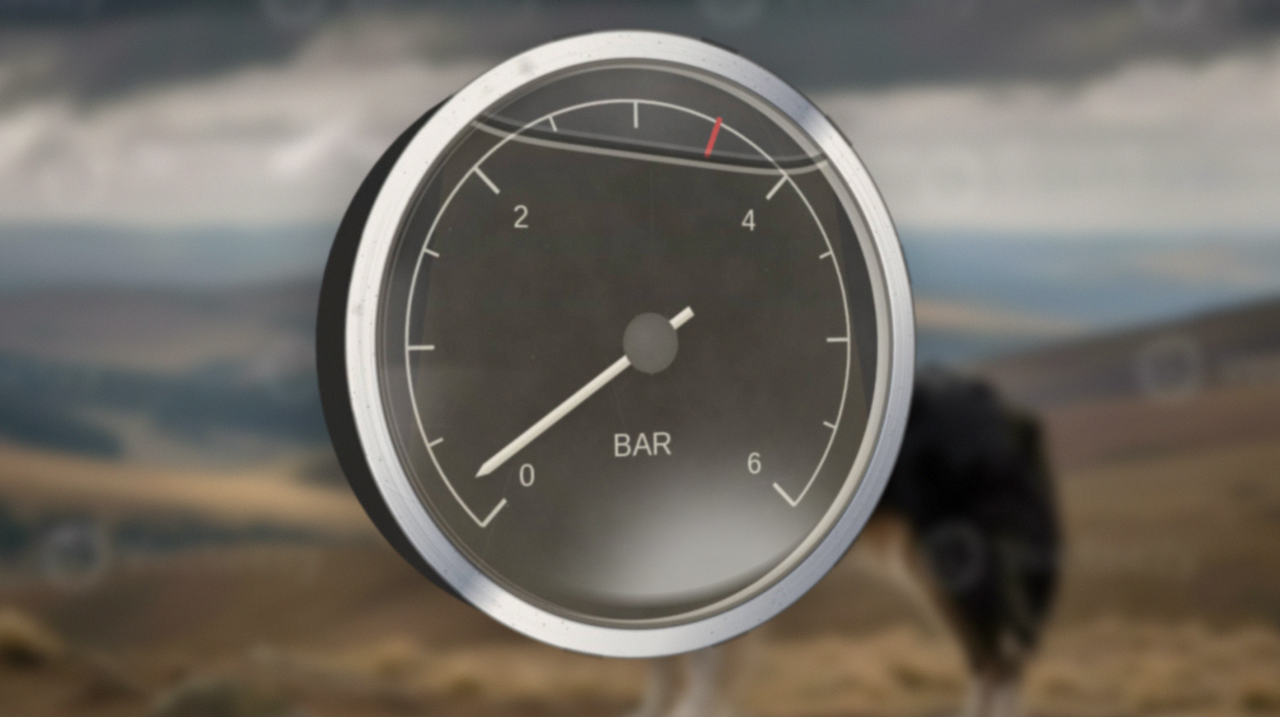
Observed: 0.25 bar
